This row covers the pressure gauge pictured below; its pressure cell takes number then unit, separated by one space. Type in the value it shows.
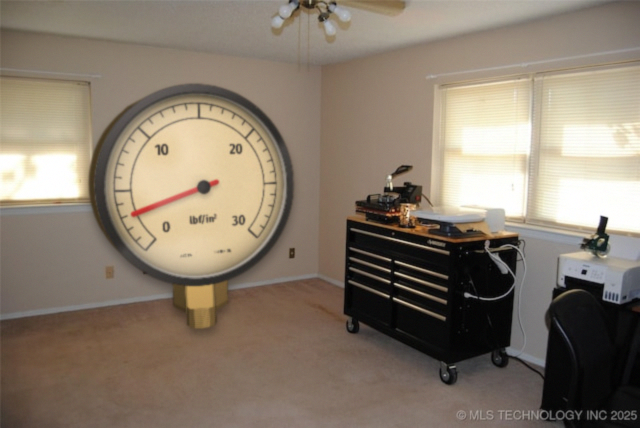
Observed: 3 psi
